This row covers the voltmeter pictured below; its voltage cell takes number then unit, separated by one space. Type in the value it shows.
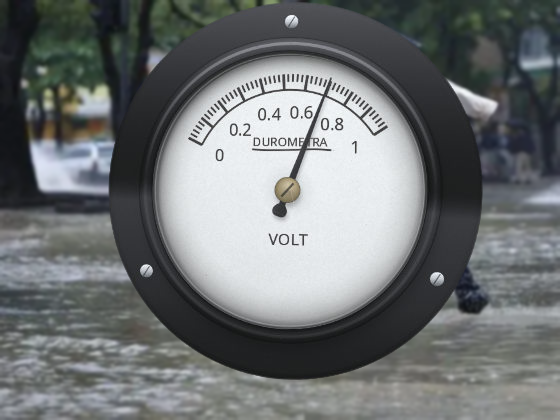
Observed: 0.7 V
